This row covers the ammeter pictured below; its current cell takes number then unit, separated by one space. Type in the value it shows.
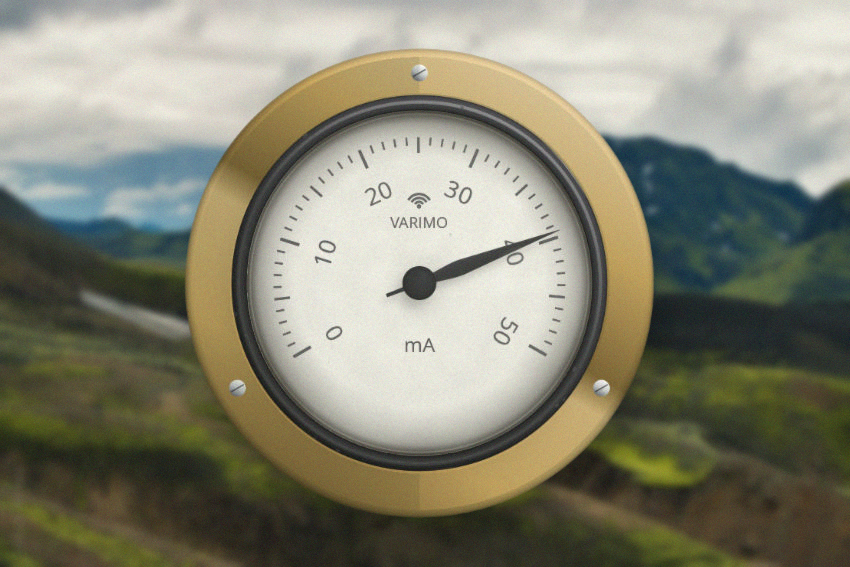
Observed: 39.5 mA
